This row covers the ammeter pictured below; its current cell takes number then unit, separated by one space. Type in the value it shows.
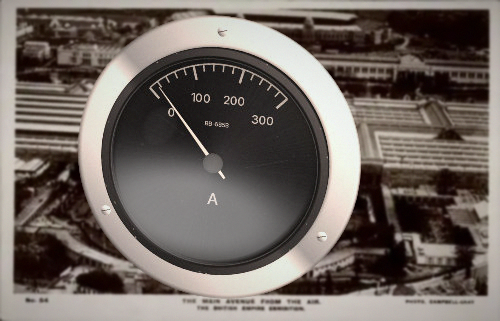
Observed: 20 A
